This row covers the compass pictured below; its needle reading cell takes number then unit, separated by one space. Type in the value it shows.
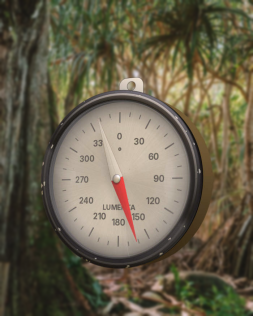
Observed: 160 °
